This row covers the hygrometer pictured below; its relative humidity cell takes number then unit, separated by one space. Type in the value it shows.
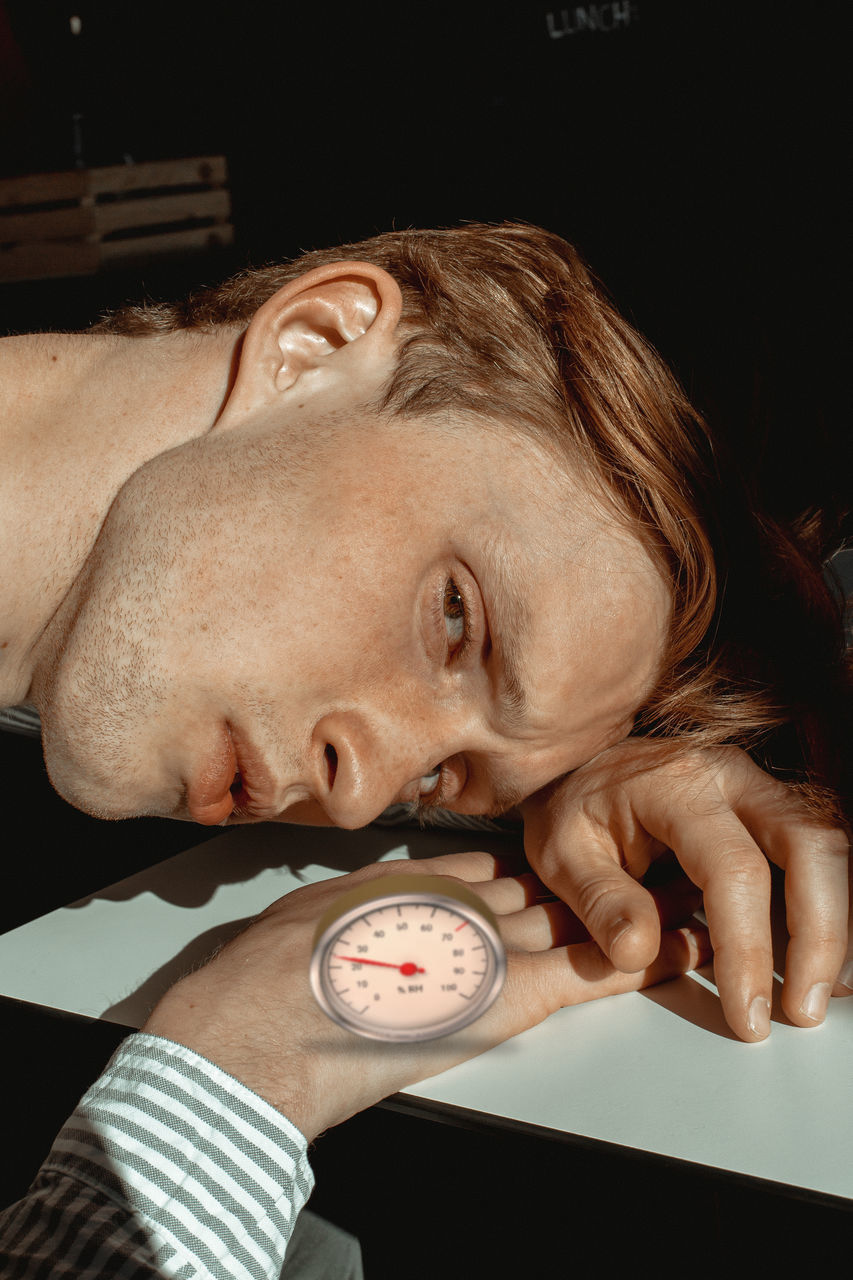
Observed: 25 %
